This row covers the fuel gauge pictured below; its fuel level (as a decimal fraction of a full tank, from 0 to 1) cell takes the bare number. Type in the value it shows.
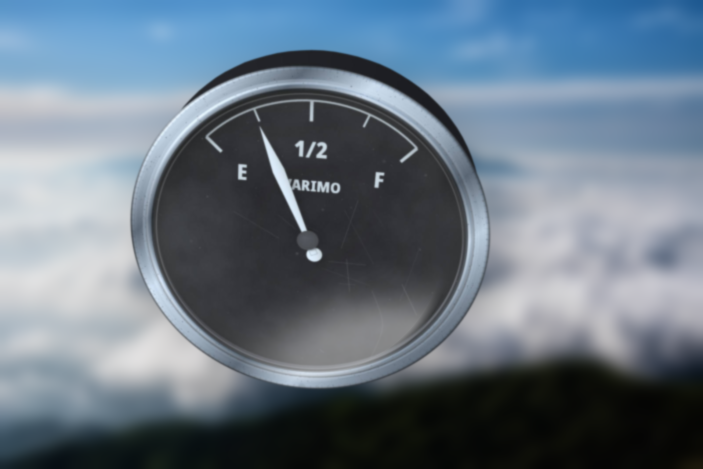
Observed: 0.25
